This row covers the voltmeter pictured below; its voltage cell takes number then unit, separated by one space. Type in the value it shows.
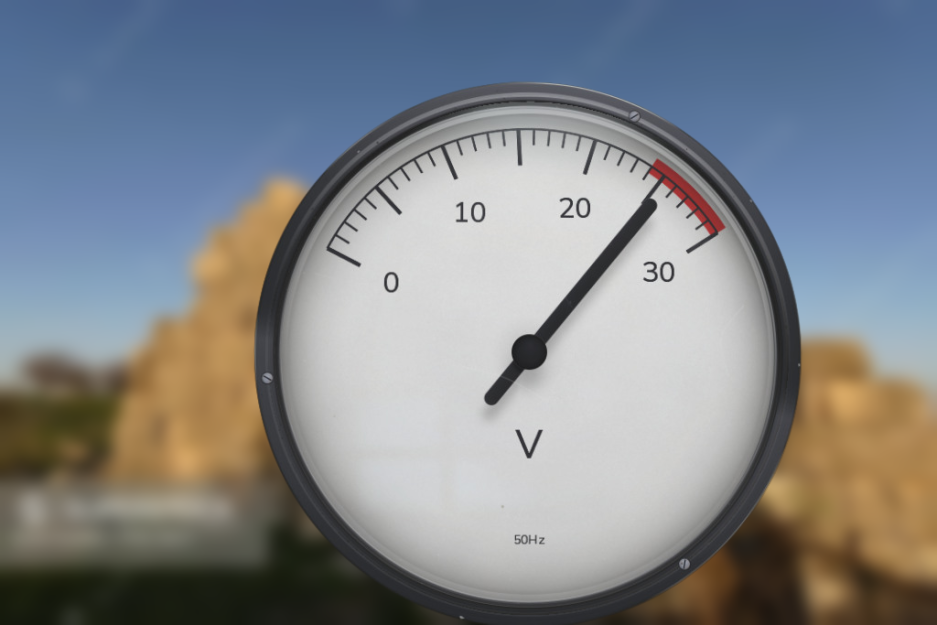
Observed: 25.5 V
